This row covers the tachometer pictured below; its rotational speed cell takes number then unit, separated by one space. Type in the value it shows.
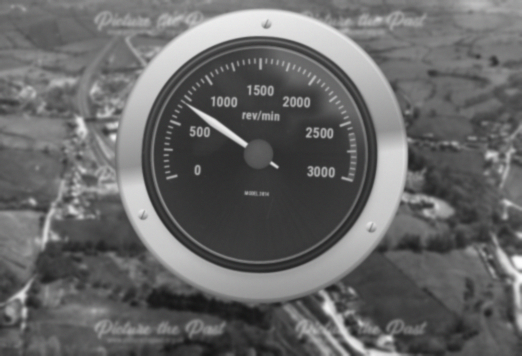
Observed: 700 rpm
